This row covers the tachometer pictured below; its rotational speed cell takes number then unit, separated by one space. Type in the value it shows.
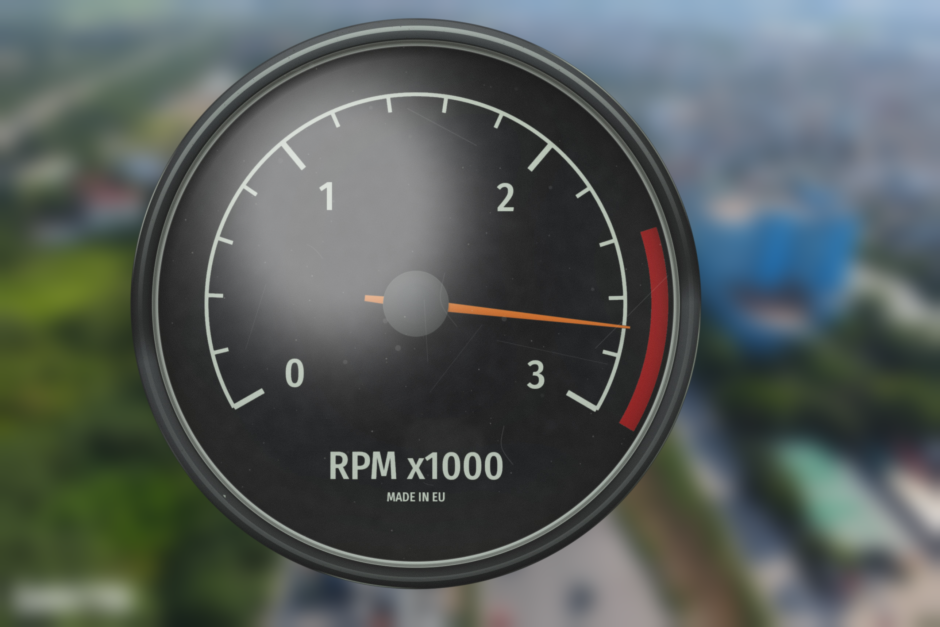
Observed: 2700 rpm
